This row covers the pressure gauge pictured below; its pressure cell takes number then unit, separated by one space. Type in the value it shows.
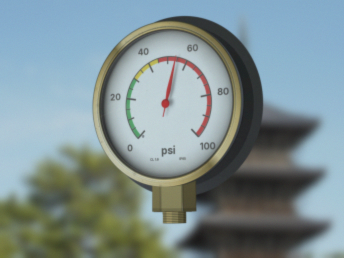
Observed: 55 psi
